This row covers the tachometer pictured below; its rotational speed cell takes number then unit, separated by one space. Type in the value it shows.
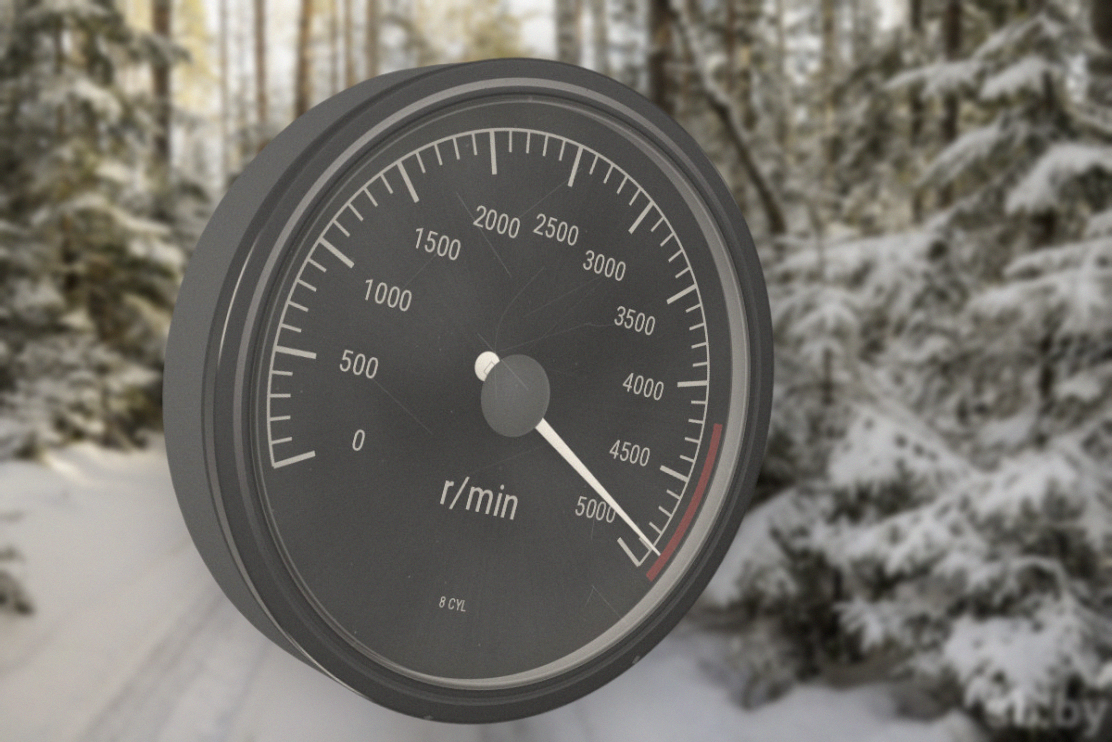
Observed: 4900 rpm
